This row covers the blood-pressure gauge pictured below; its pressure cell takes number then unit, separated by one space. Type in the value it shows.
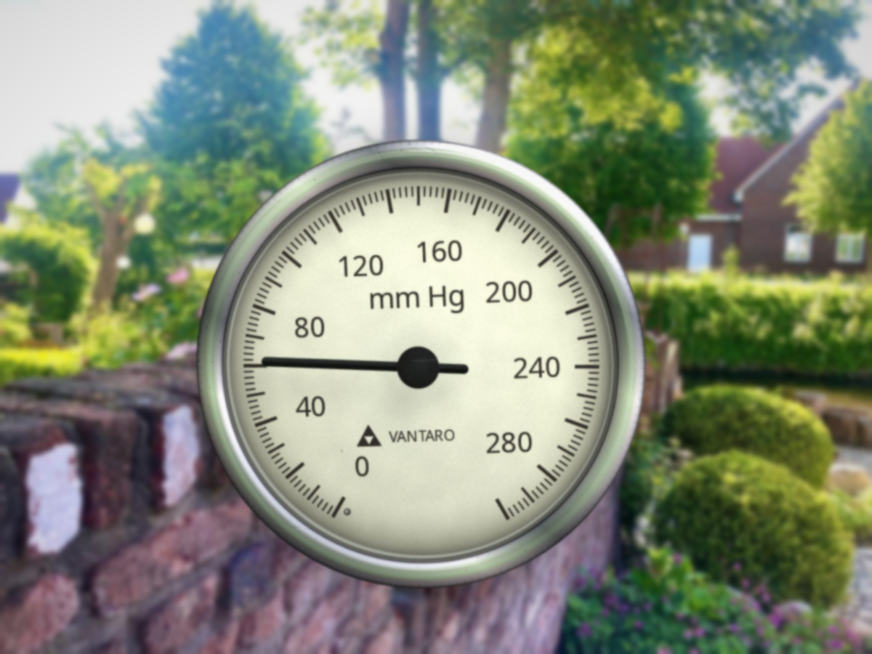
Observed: 62 mmHg
